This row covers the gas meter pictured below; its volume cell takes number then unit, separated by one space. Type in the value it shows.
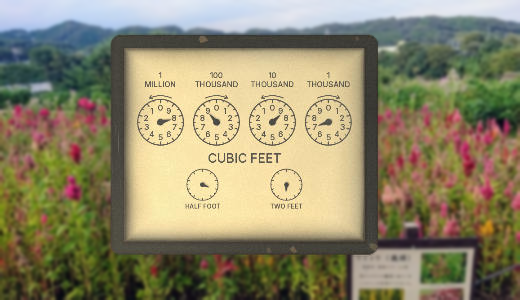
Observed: 788700 ft³
